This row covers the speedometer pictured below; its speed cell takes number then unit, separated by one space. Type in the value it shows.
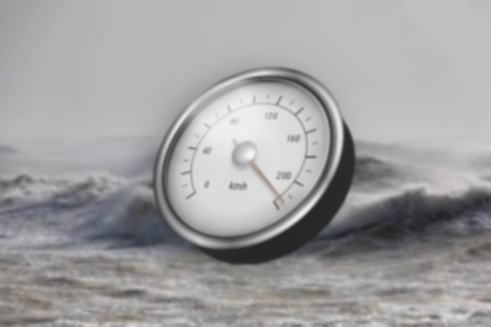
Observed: 215 km/h
